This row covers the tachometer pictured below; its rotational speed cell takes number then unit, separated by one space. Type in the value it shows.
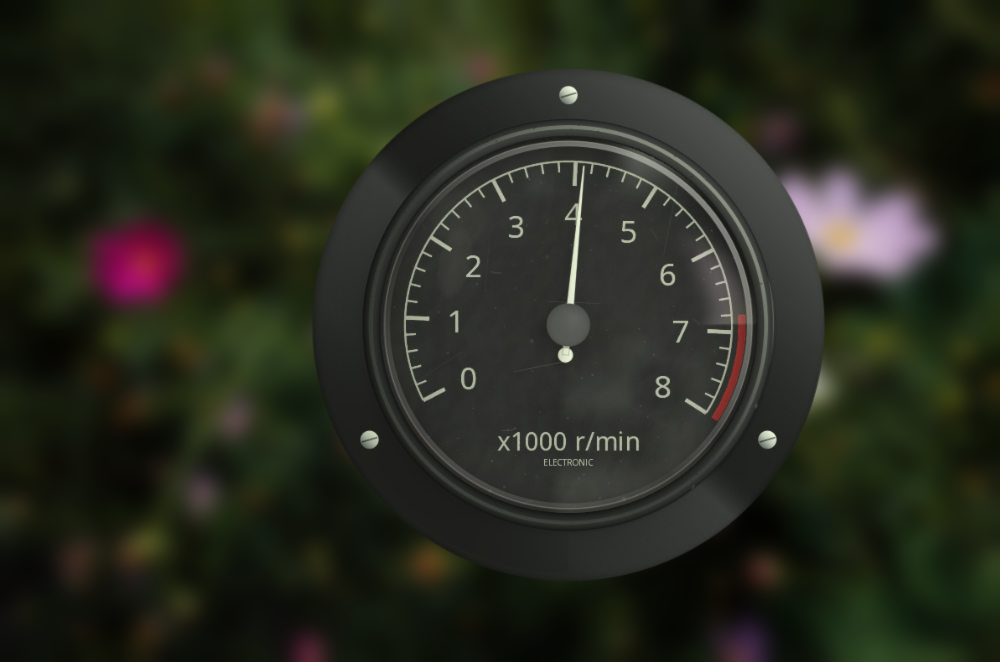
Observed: 4100 rpm
